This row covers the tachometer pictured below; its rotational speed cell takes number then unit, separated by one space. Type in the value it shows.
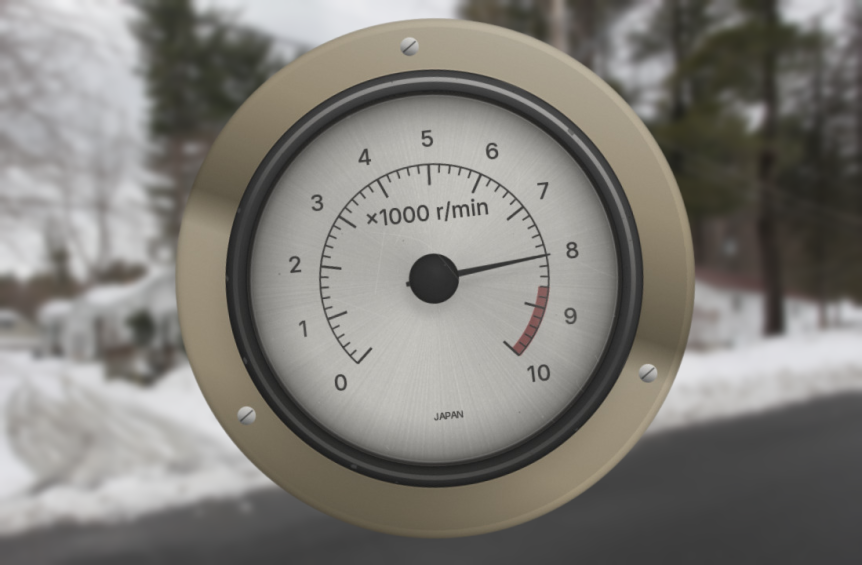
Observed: 8000 rpm
